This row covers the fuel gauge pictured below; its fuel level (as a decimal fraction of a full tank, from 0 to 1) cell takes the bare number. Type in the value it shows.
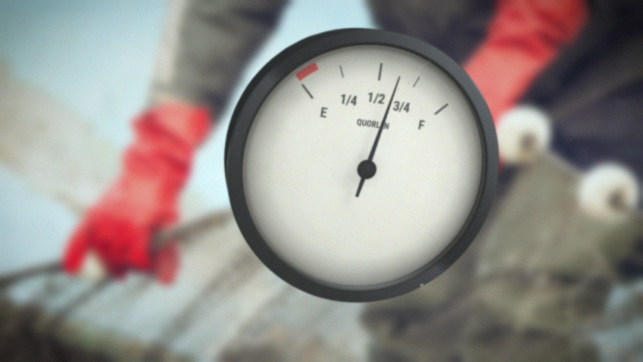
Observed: 0.625
